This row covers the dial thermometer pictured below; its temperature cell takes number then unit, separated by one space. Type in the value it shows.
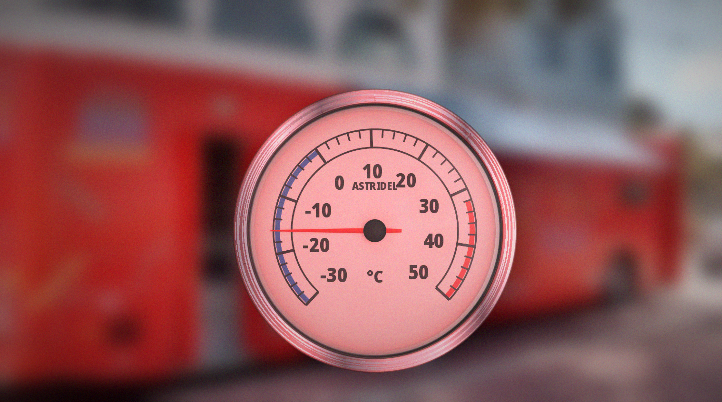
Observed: -16 °C
